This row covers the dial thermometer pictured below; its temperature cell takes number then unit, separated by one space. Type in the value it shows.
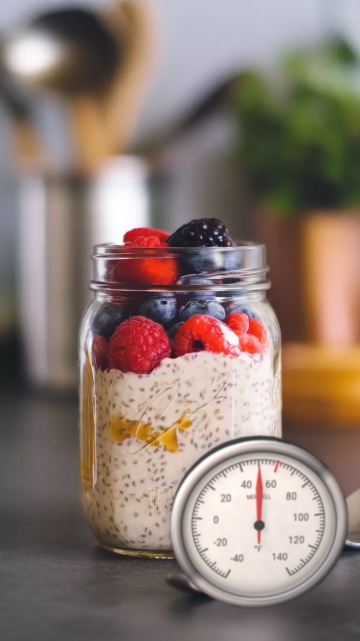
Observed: 50 °F
